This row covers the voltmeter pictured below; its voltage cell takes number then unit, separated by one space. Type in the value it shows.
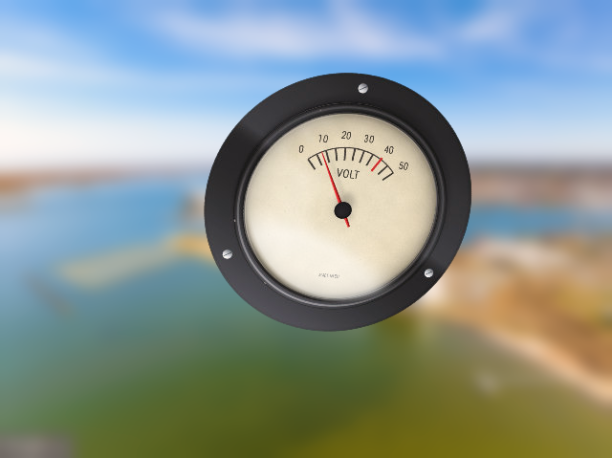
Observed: 7.5 V
